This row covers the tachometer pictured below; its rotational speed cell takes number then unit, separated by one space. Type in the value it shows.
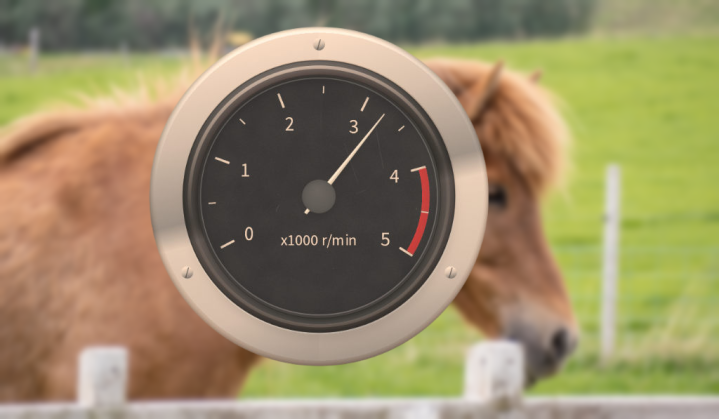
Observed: 3250 rpm
